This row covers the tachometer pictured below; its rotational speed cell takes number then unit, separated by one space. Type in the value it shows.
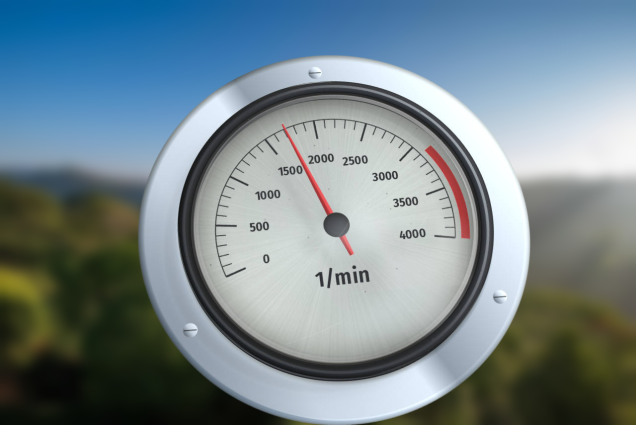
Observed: 1700 rpm
